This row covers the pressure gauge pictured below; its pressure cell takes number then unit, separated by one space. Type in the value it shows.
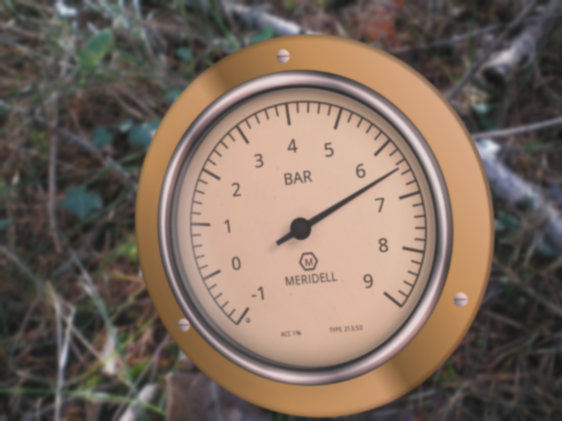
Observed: 6.5 bar
